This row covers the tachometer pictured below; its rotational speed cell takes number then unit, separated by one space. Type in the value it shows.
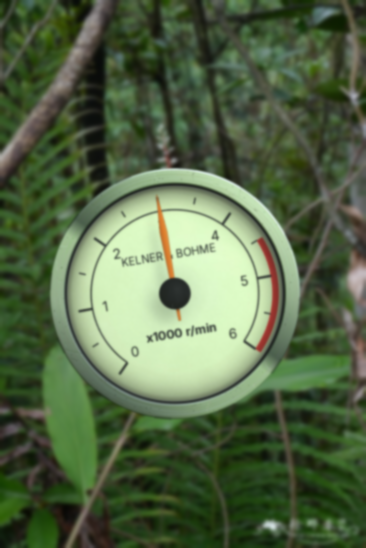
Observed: 3000 rpm
